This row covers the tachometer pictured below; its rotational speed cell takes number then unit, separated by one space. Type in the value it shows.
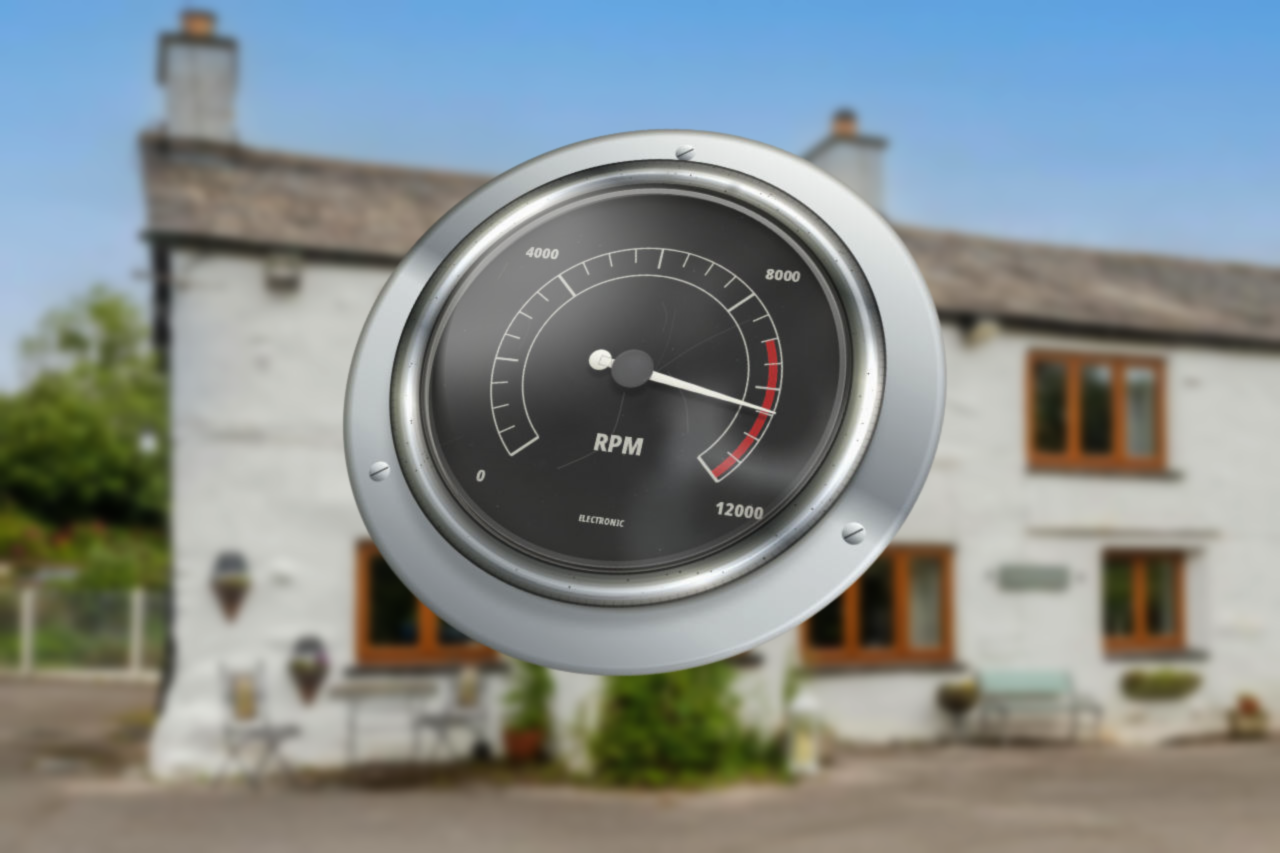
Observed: 10500 rpm
